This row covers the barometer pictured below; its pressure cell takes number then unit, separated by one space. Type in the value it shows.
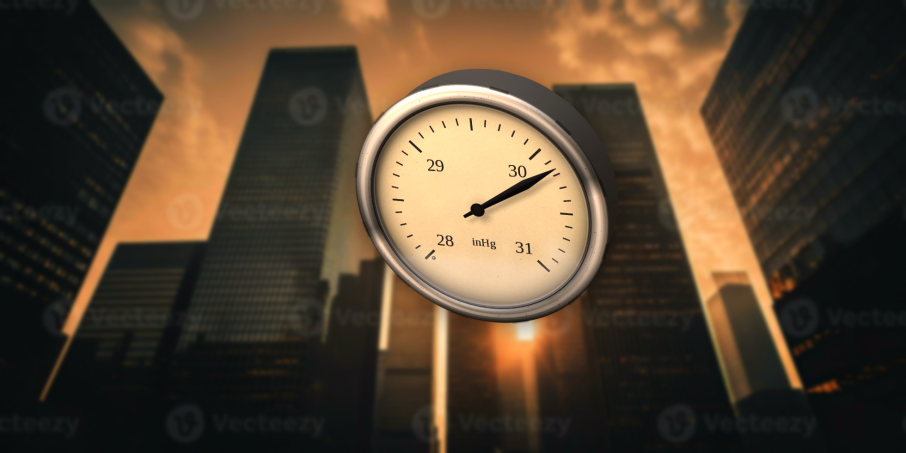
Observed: 30.15 inHg
